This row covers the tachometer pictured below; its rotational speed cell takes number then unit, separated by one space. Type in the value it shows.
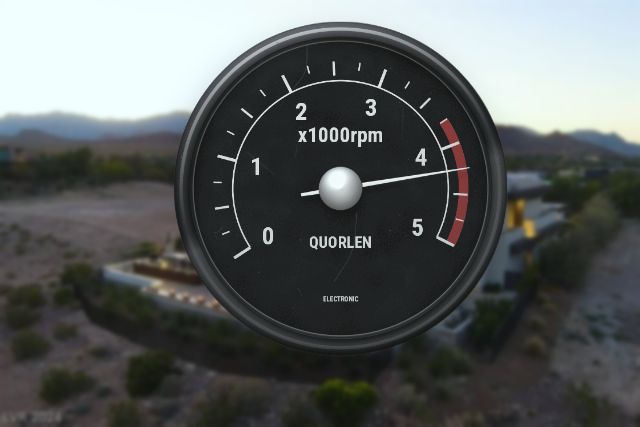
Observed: 4250 rpm
